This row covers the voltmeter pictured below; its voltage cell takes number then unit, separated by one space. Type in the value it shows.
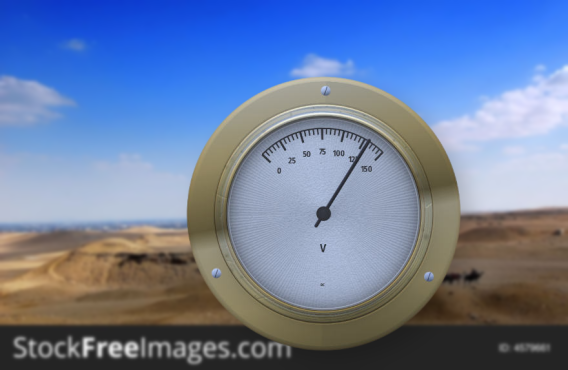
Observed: 130 V
